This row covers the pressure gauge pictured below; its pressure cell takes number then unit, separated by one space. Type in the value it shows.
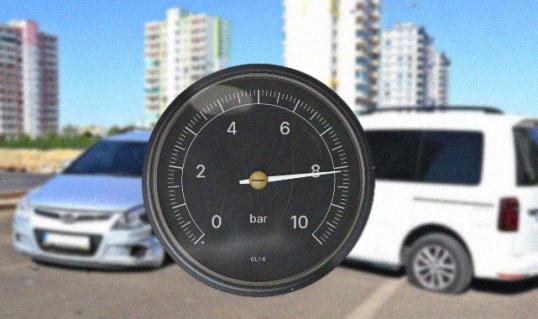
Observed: 8.1 bar
